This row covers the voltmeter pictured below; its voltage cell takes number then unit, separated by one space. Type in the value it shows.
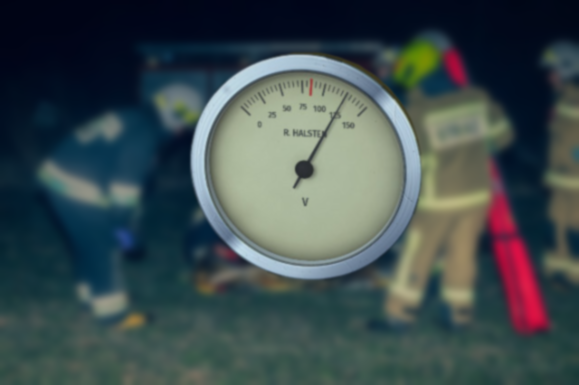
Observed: 125 V
